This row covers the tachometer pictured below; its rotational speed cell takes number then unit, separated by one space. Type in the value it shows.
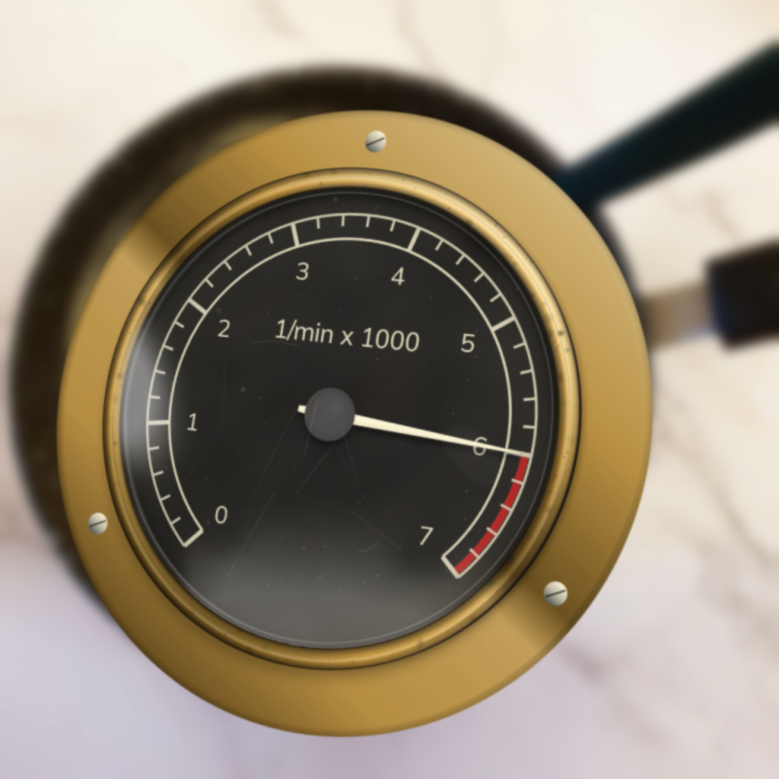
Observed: 6000 rpm
